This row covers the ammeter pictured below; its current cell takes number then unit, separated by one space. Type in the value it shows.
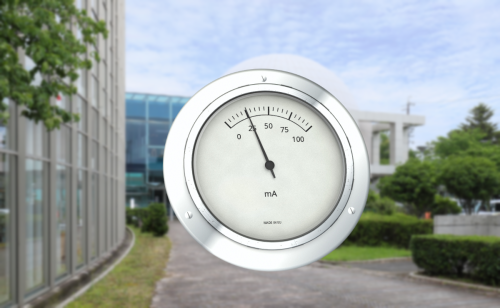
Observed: 25 mA
